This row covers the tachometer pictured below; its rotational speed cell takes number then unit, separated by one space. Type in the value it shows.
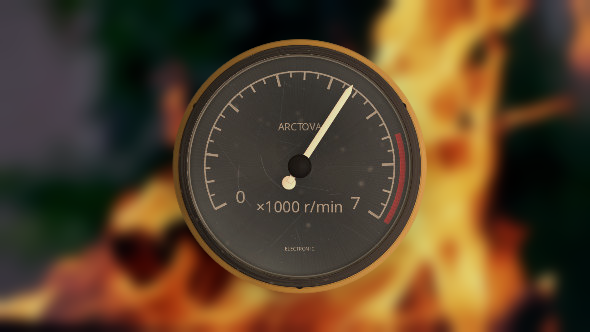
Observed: 4375 rpm
